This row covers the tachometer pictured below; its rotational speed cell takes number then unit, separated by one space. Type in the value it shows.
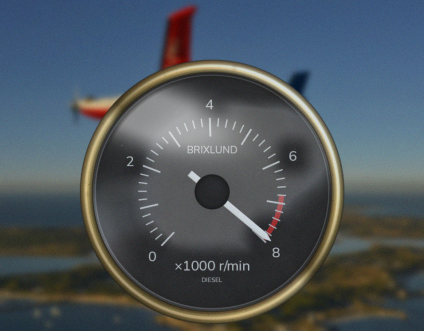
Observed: 7900 rpm
